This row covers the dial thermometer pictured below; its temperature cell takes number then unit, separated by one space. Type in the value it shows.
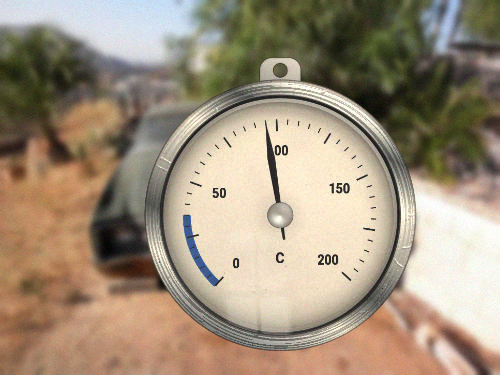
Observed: 95 °C
